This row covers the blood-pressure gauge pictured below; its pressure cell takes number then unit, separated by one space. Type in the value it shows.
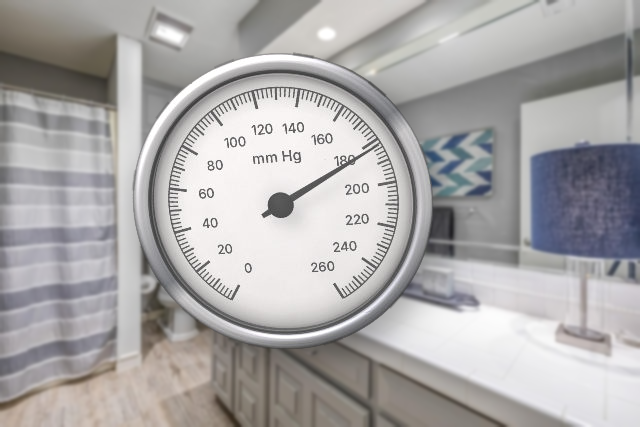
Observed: 182 mmHg
